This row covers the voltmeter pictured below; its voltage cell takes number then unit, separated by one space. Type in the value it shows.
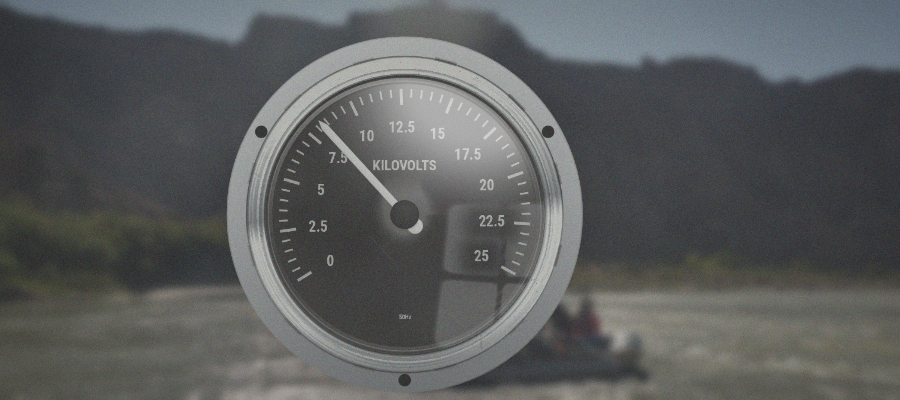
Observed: 8.25 kV
